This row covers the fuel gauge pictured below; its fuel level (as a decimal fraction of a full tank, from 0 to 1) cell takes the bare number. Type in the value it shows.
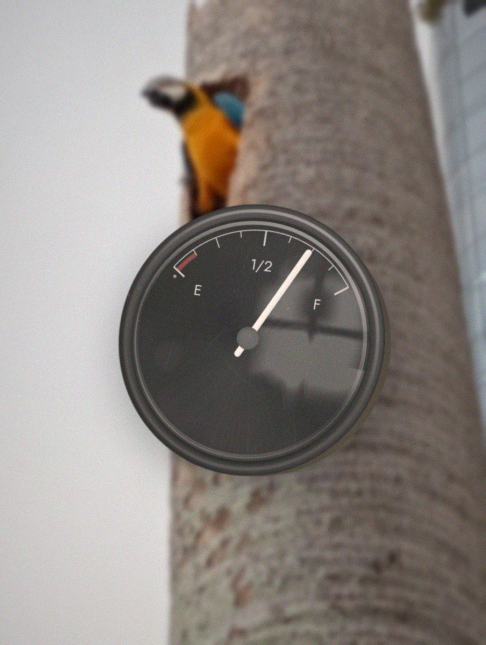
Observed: 0.75
